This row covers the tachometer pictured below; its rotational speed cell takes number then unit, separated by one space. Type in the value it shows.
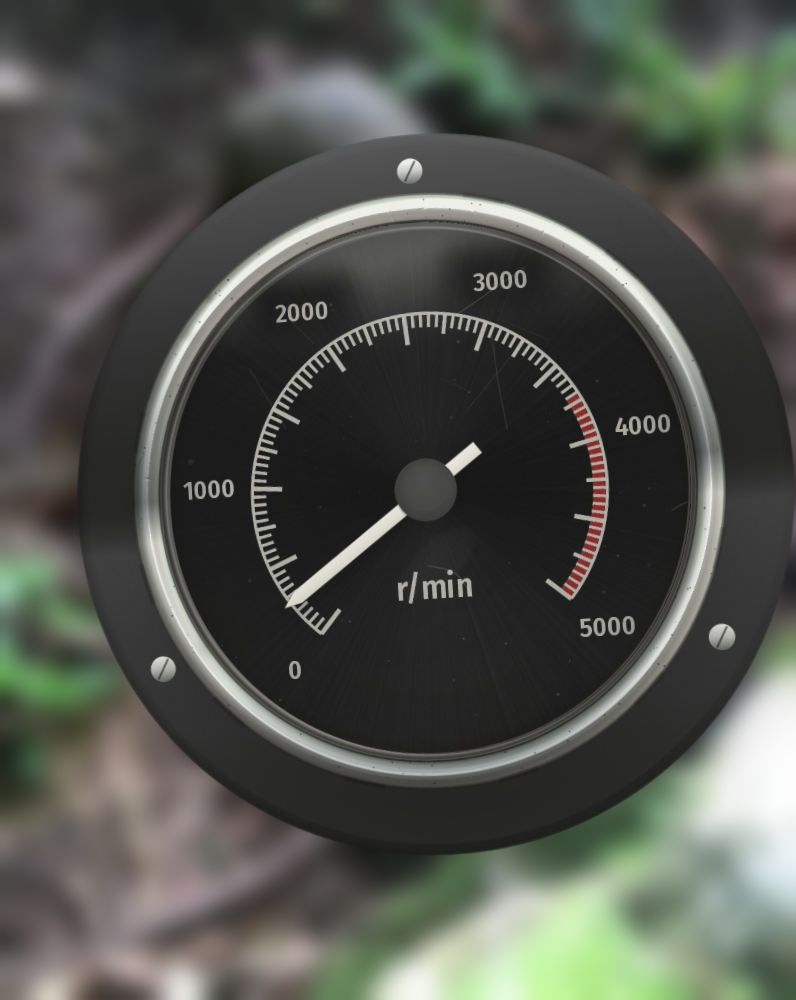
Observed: 250 rpm
